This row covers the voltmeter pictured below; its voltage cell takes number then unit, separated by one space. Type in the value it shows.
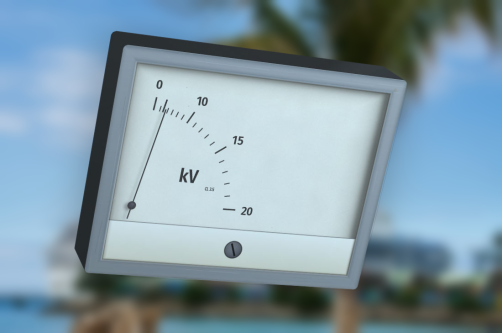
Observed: 5 kV
